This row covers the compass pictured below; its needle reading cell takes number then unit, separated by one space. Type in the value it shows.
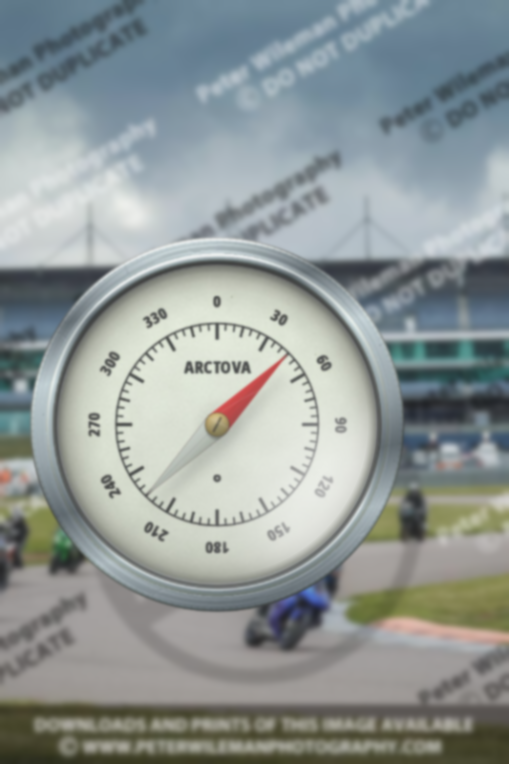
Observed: 45 °
